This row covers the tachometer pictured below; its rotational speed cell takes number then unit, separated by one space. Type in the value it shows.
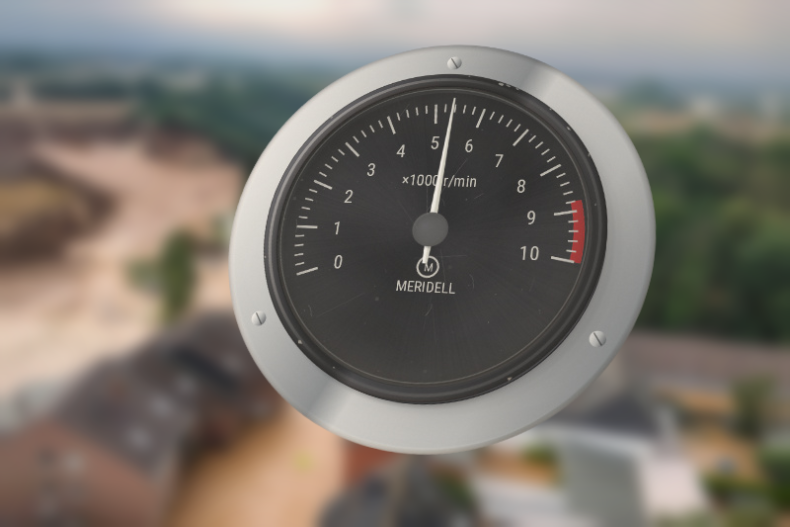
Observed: 5400 rpm
